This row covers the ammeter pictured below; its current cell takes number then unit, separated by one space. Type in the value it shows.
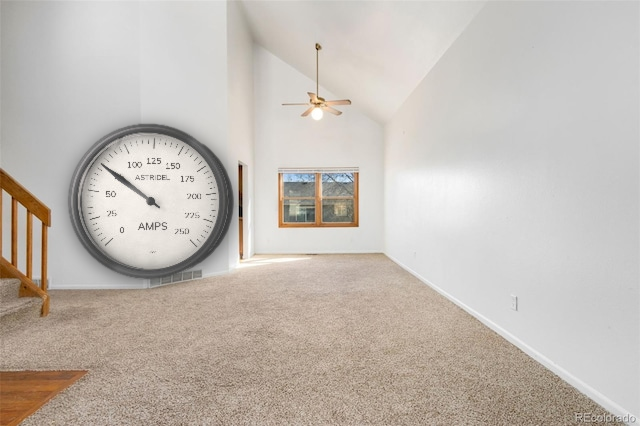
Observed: 75 A
